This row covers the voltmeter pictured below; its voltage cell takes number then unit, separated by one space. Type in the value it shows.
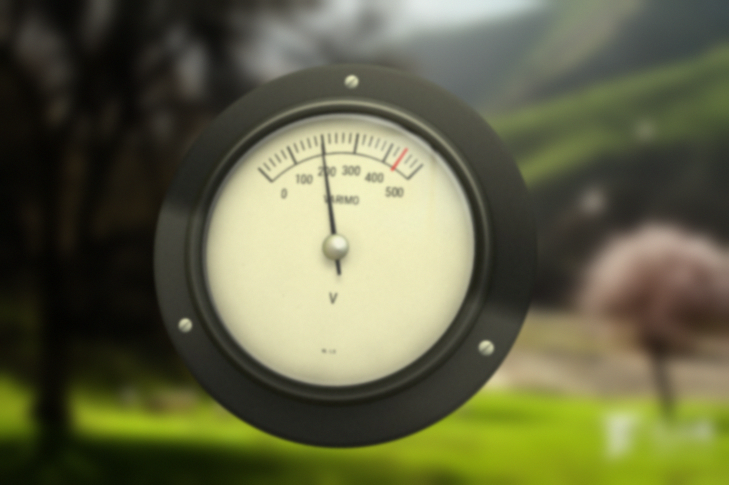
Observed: 200 V
